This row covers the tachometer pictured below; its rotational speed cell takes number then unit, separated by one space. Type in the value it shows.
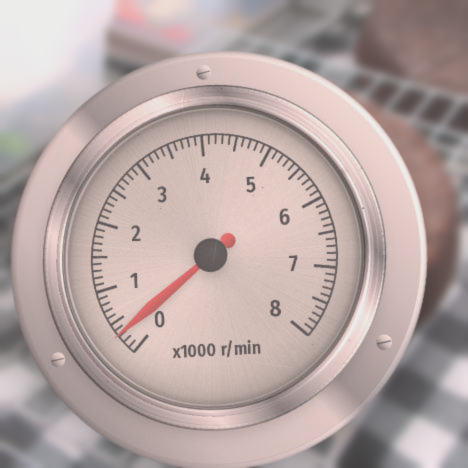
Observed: 300 rpm
